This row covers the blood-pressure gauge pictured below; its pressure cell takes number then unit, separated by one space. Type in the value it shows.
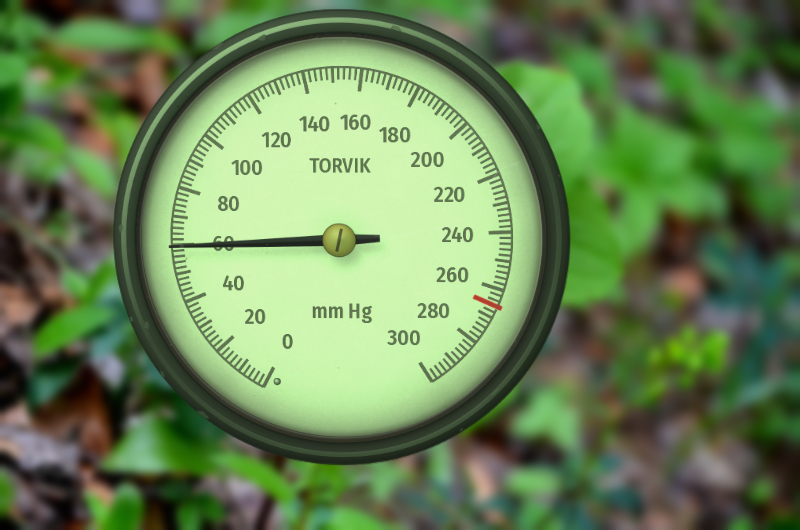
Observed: 60 mmHg
